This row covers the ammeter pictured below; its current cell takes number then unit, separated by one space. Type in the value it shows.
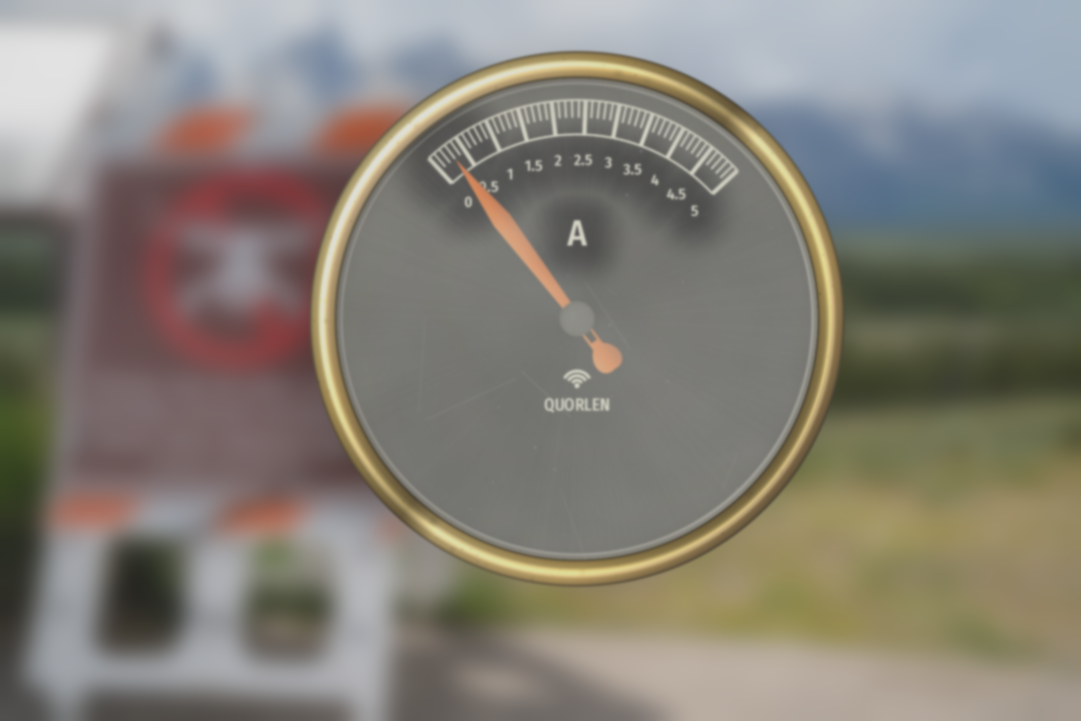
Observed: 0.3 A
